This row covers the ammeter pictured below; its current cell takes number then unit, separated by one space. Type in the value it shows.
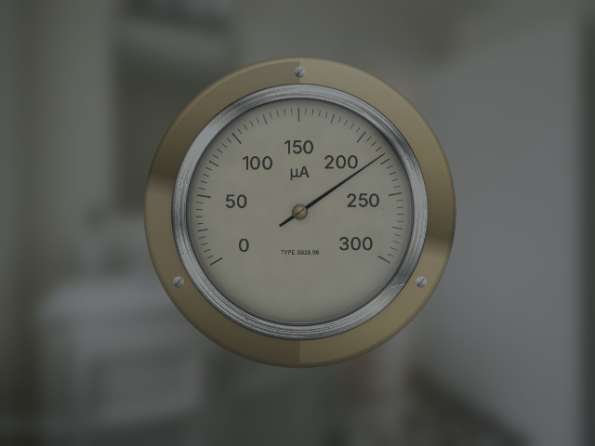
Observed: 220 µA
